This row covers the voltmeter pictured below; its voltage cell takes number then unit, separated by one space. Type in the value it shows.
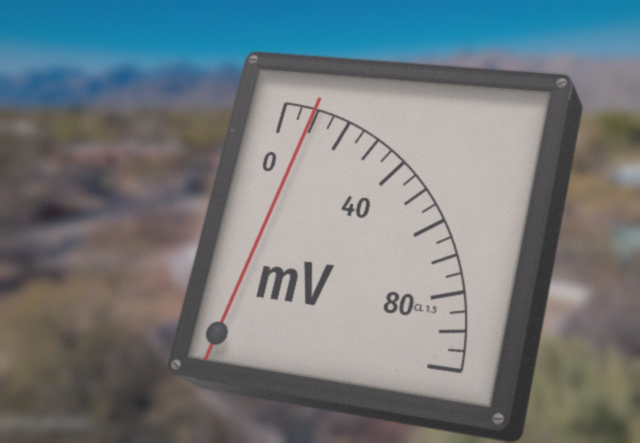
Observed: 10 mV
